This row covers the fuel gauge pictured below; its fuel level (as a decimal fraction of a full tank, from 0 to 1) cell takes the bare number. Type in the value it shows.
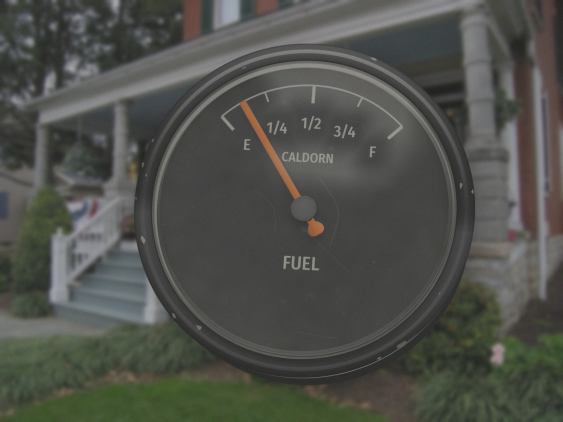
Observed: 0.125
